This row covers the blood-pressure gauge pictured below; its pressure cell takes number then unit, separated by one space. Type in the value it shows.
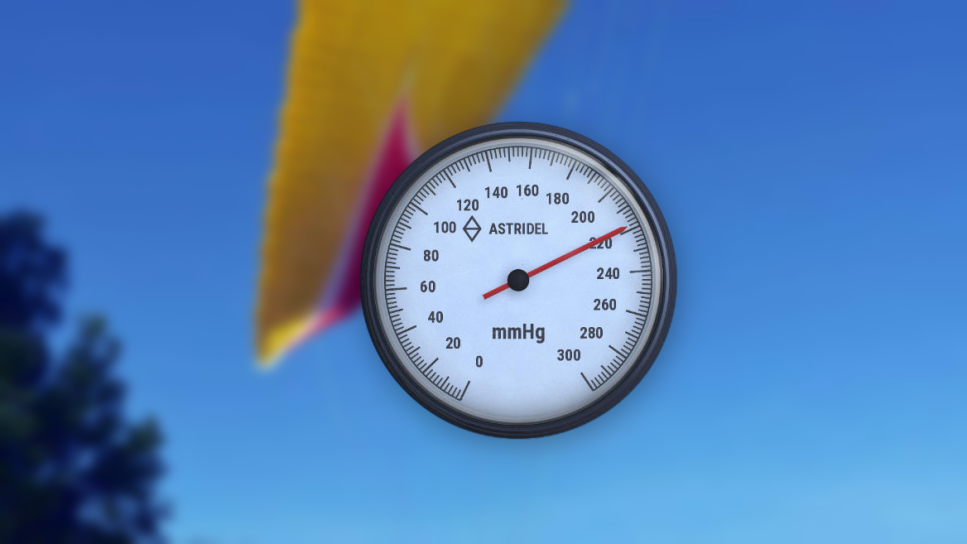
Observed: 218 mmHg
